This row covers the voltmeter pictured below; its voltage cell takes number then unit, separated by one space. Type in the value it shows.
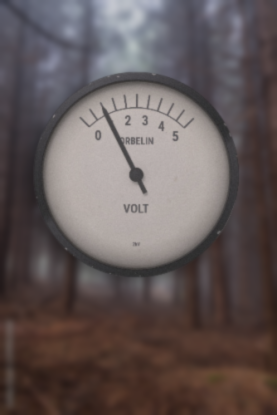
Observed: 1 V
